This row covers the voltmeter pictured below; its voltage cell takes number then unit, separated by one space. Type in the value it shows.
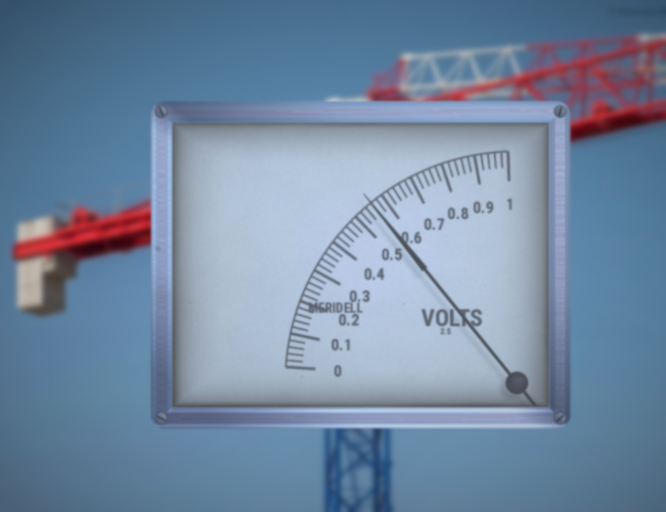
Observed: 0.56 V
